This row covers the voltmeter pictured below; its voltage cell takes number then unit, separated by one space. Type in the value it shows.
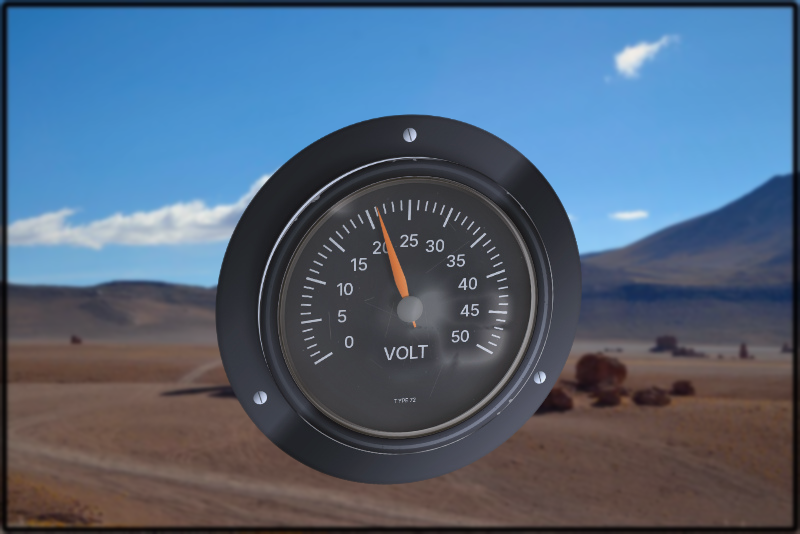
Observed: 21 V
